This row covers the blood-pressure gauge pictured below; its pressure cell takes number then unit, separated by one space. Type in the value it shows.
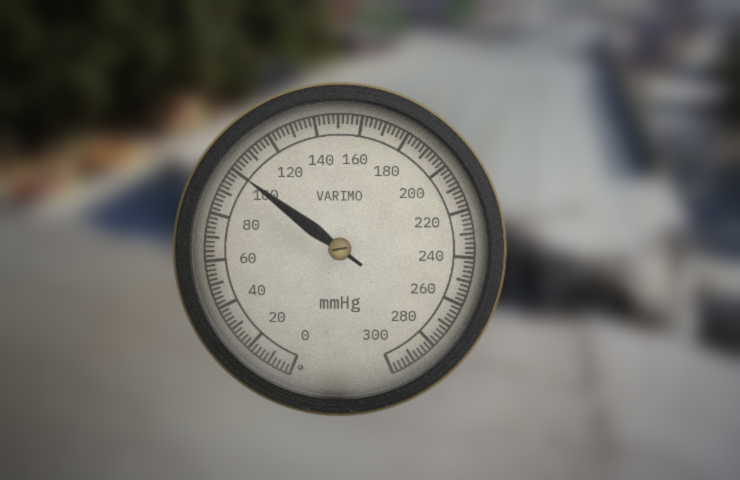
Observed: 100 mmHg
